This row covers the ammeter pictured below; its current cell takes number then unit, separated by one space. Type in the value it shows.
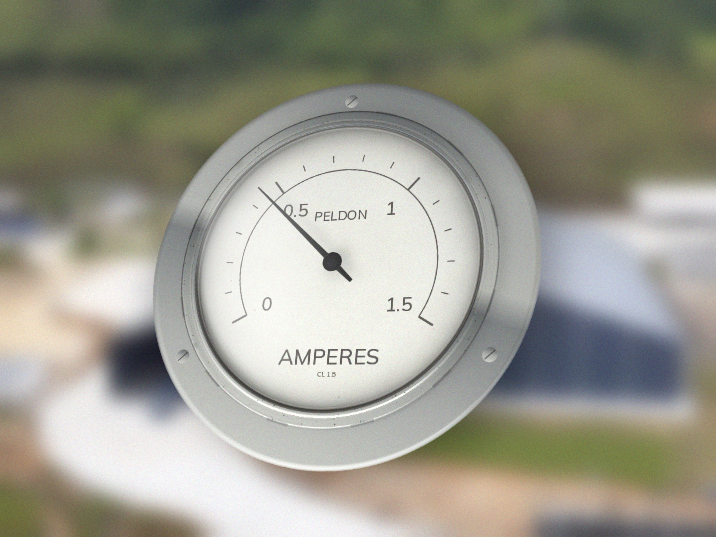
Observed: 0.45 A
